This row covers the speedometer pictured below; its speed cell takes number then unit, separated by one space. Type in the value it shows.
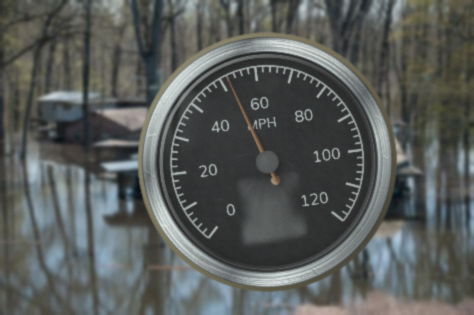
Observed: 52 mph
